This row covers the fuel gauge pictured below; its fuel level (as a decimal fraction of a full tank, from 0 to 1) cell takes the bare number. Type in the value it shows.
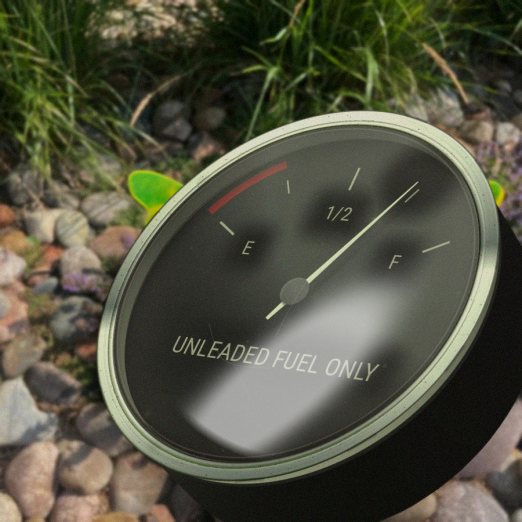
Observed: 0.75
